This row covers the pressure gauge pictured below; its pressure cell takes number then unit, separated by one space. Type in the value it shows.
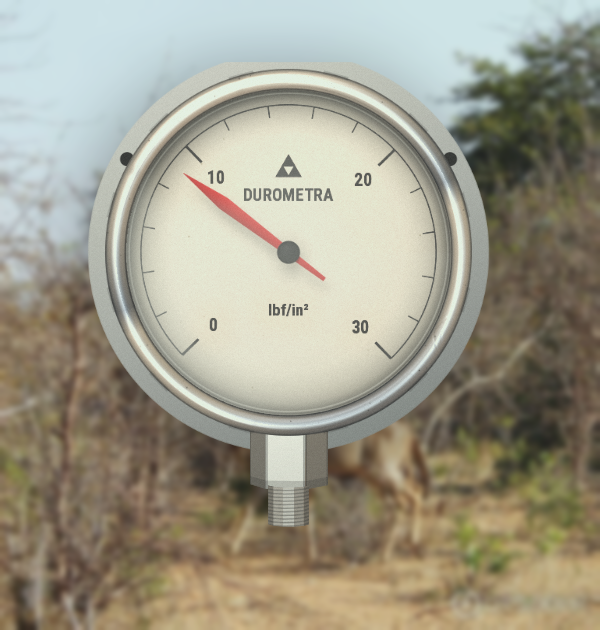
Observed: 9 psi
